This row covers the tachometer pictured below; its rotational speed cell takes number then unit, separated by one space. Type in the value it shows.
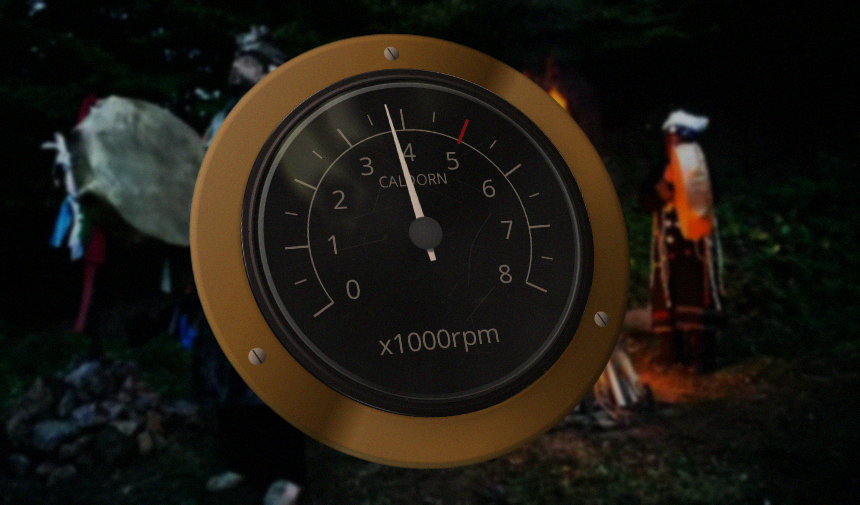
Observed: 3750 rpm
